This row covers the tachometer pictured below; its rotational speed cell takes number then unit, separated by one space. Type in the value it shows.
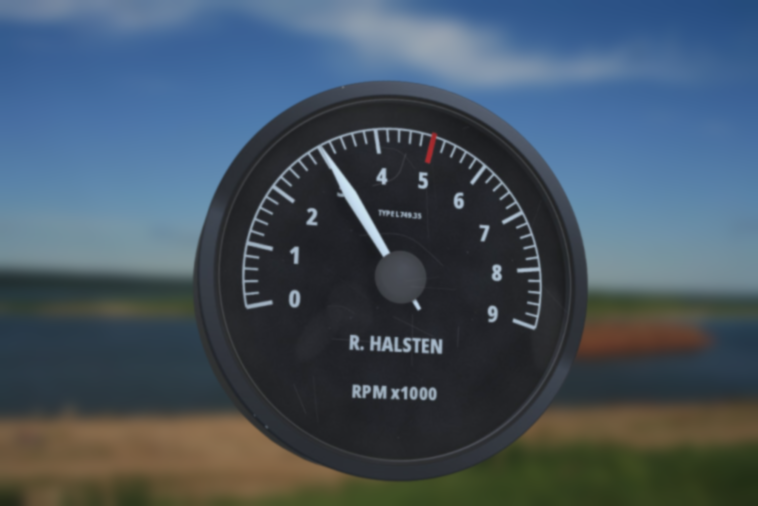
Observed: 3000 rpm
